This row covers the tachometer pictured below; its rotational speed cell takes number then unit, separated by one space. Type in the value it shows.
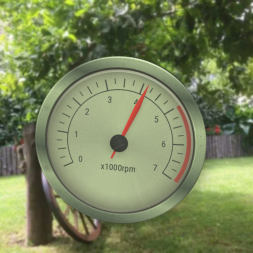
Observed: 4125 rpm
